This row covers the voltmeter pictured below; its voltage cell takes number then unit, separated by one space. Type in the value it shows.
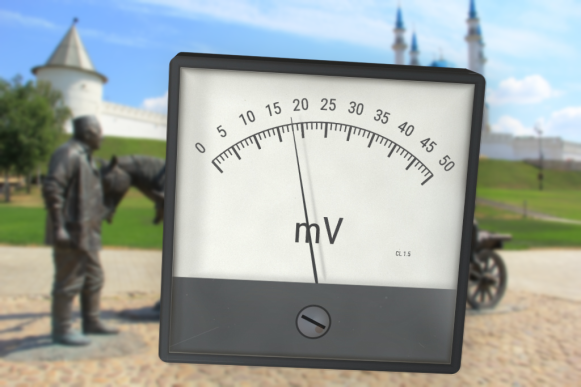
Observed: 18 mV
